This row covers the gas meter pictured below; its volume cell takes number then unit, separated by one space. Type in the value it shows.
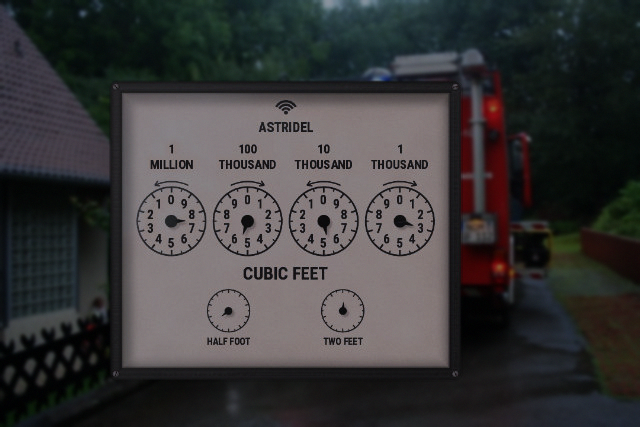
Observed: 755300 ft³
